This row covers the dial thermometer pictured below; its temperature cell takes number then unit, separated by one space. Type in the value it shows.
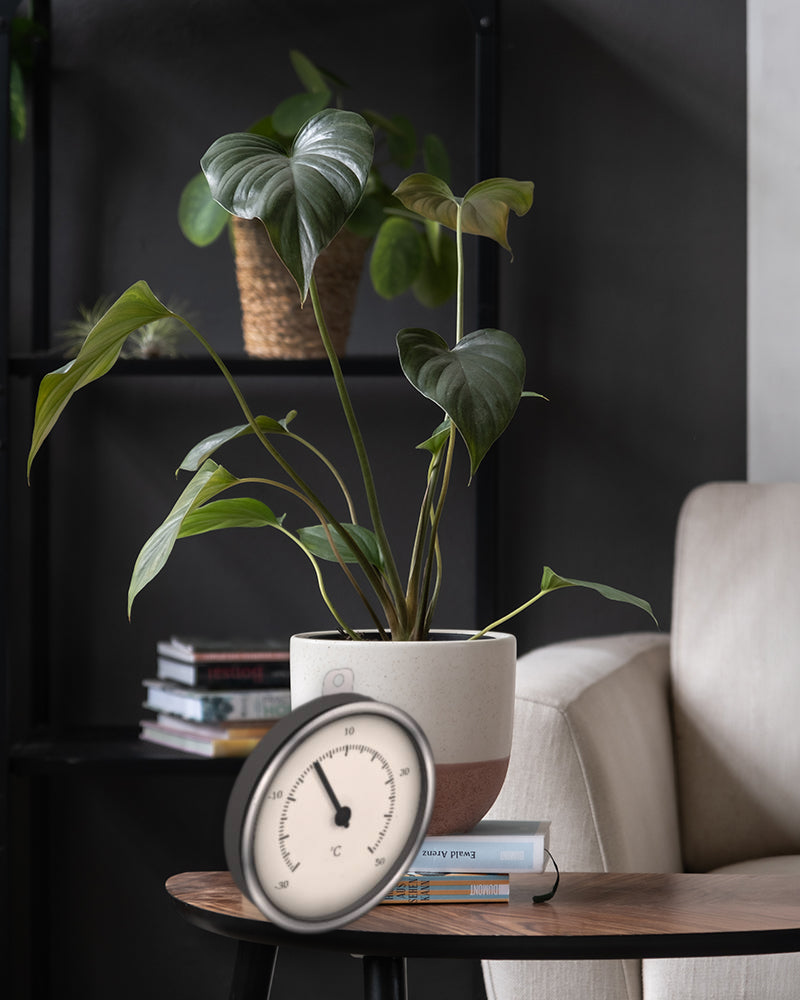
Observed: 0 °C
